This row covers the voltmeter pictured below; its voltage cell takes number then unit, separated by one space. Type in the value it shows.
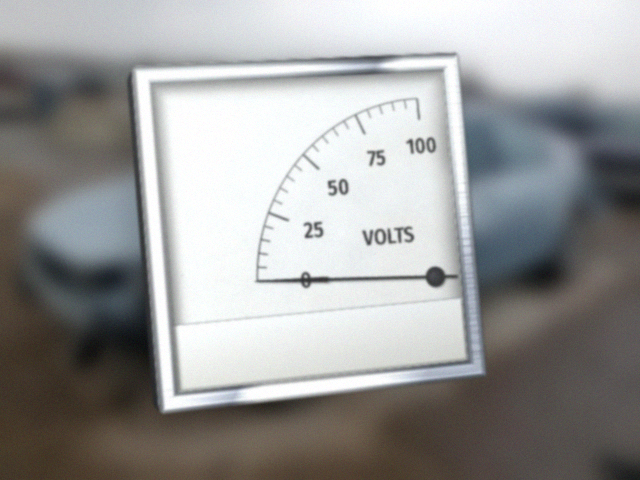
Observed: 0 V
